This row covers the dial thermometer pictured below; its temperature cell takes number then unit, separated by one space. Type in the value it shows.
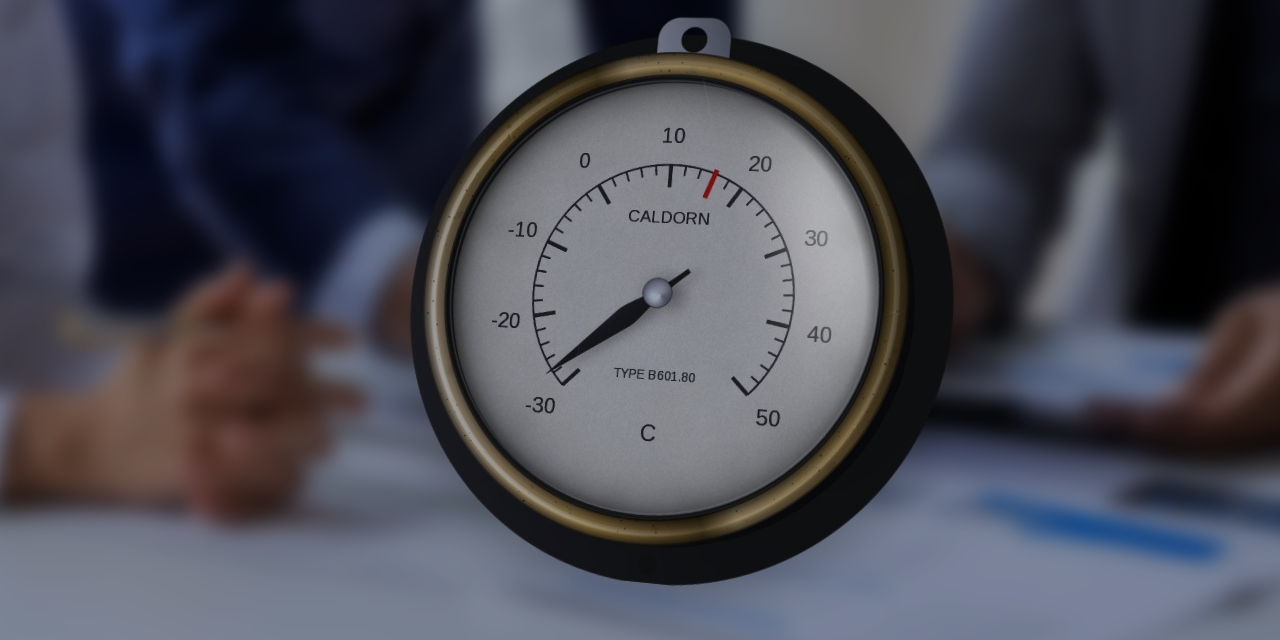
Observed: -28 °C
